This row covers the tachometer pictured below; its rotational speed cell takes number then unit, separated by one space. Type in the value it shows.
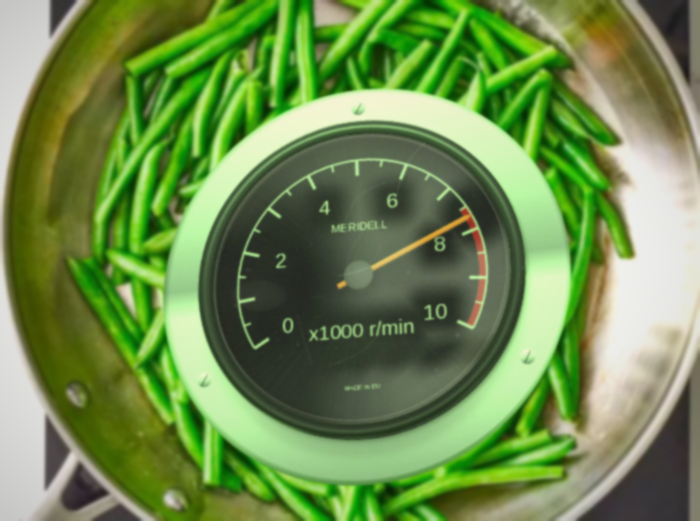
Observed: 7750 rpm
